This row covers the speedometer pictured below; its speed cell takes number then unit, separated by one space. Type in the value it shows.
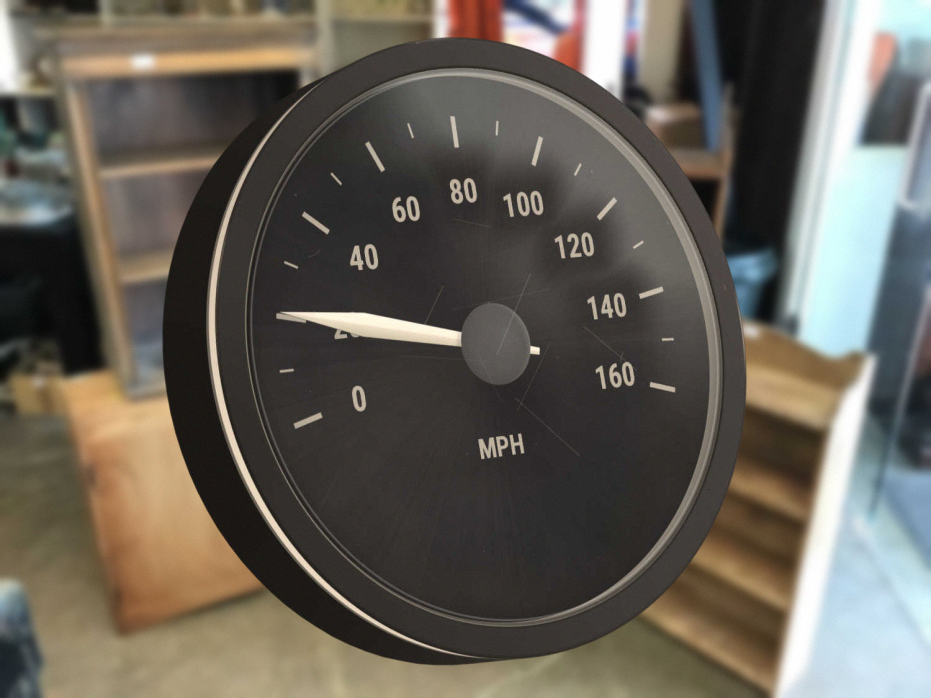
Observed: 20 mph
